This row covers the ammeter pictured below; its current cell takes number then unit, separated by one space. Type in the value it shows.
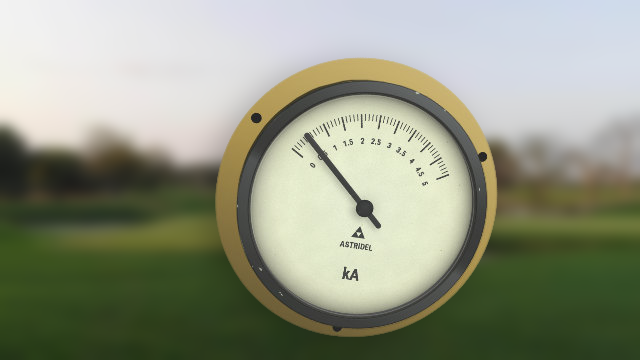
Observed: 0.5 kA
